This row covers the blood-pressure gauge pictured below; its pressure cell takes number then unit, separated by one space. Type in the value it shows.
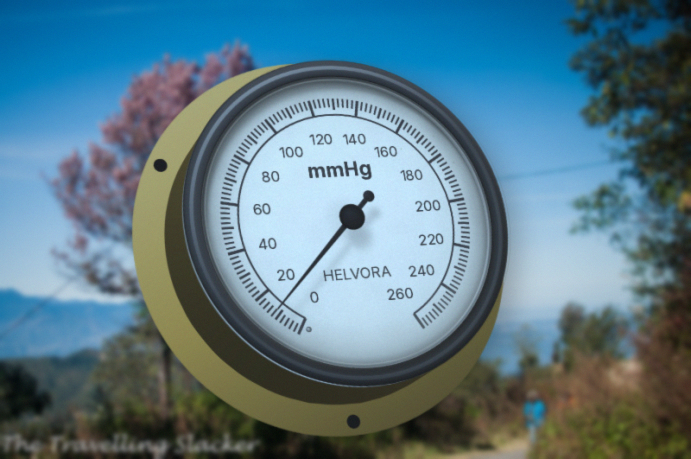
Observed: 12 mmHg
